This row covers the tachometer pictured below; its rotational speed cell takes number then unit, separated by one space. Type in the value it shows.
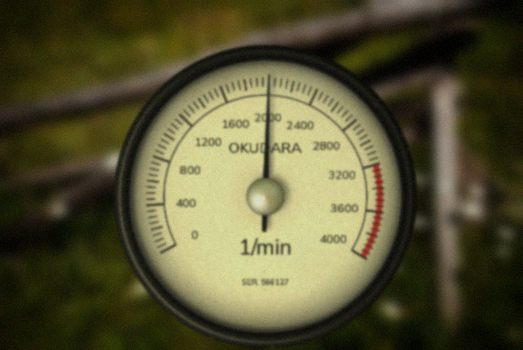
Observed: 2000 rpm
